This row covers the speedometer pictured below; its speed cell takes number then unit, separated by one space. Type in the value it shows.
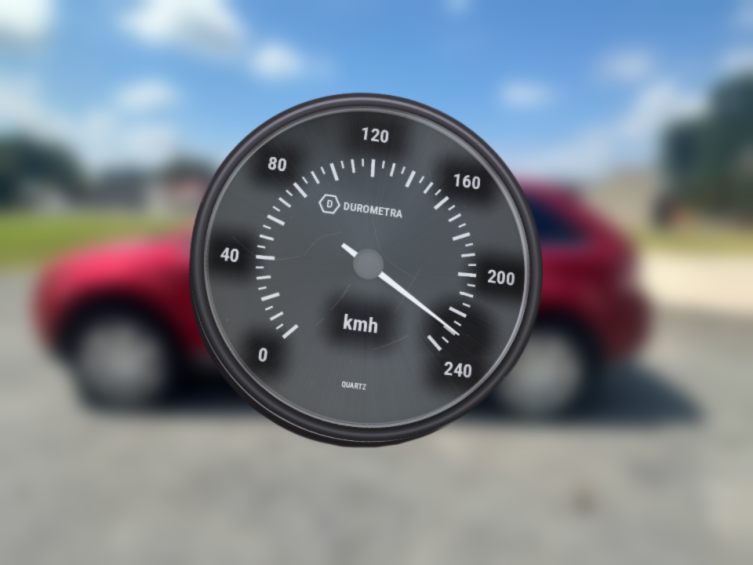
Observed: 230 km/h
